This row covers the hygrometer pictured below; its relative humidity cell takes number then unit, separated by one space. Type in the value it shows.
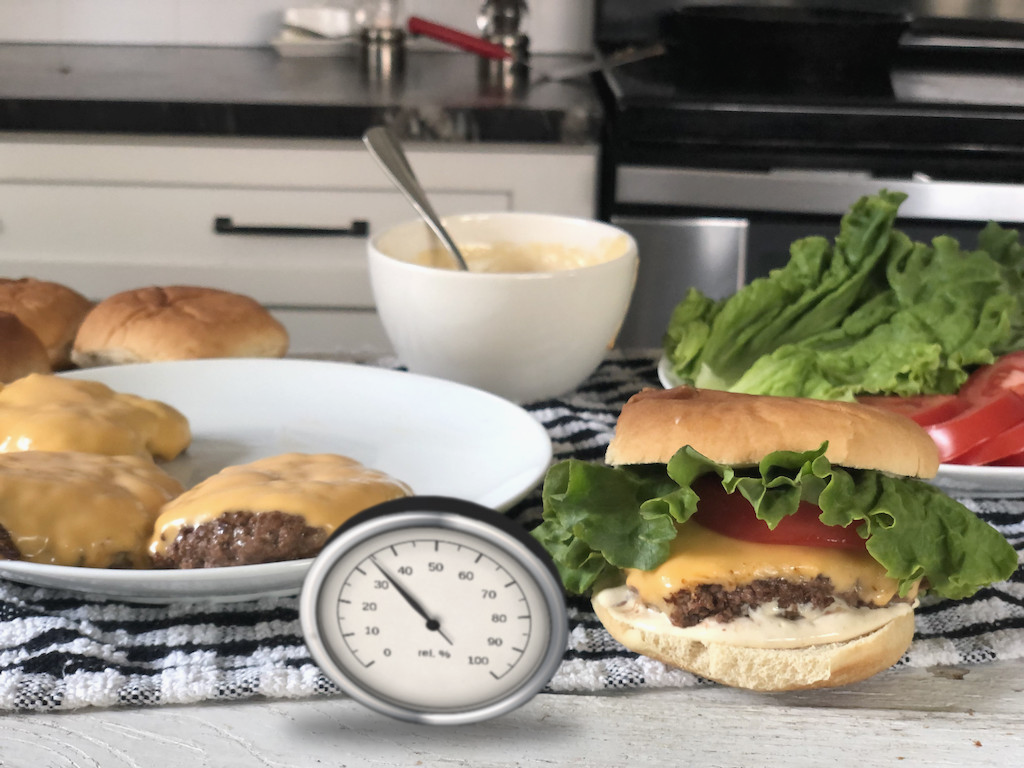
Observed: 35 %
